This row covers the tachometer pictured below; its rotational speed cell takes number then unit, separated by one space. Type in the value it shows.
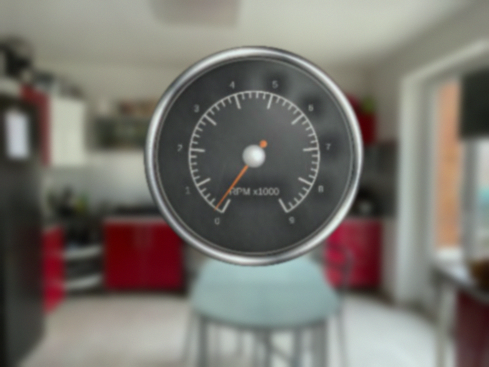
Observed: 200 rpm
